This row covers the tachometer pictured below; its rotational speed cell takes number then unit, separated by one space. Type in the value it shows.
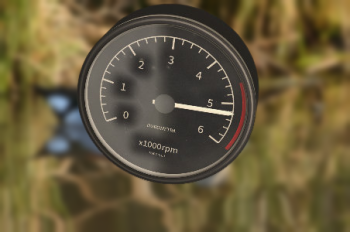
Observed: 5200 rpm
